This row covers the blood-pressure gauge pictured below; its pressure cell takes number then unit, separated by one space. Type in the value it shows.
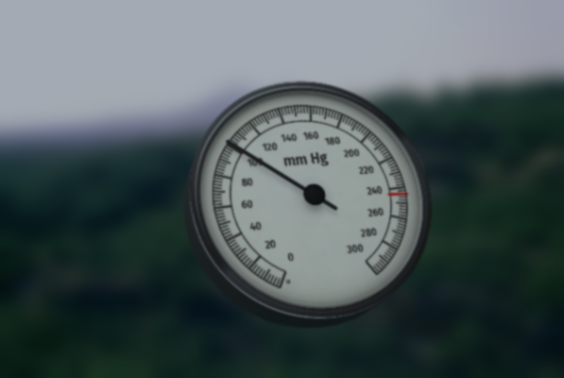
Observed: 100 mmHg
